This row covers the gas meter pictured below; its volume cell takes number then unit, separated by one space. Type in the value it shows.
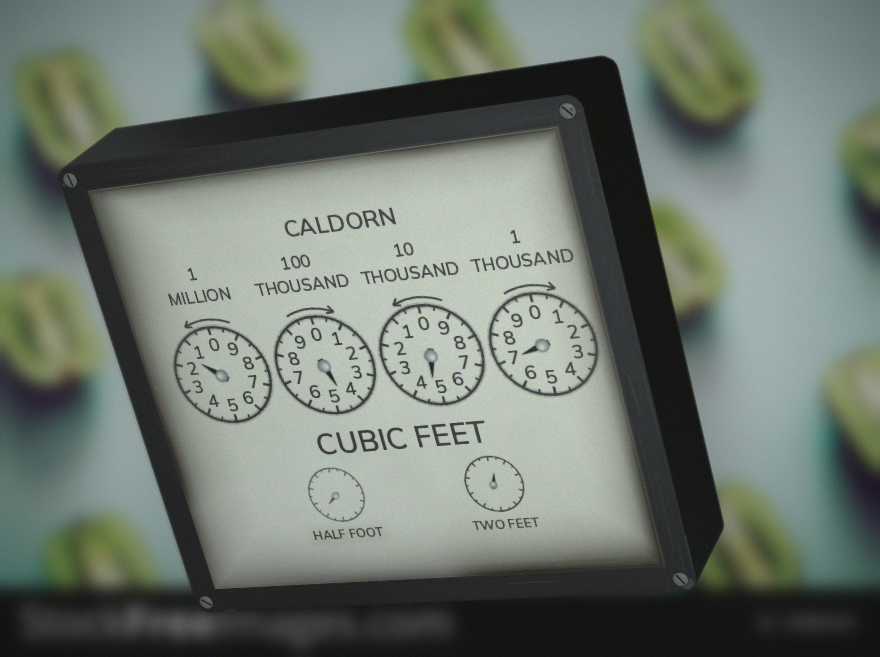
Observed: 144700 ft³
